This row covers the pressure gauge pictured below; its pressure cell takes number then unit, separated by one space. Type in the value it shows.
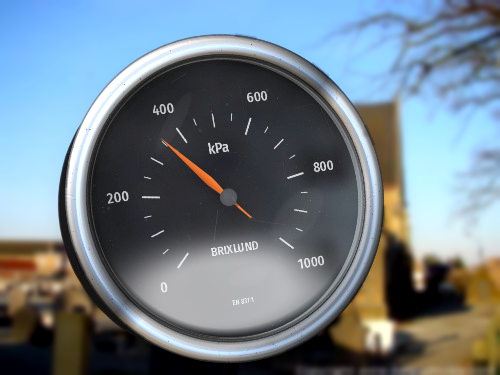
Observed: 350 kPa
